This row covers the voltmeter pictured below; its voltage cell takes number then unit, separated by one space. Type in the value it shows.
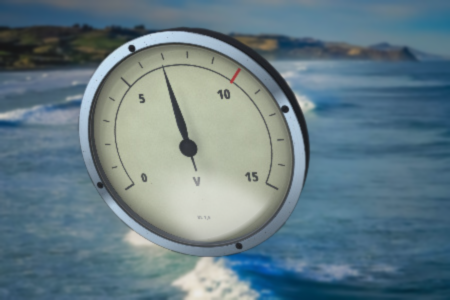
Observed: 7 V
